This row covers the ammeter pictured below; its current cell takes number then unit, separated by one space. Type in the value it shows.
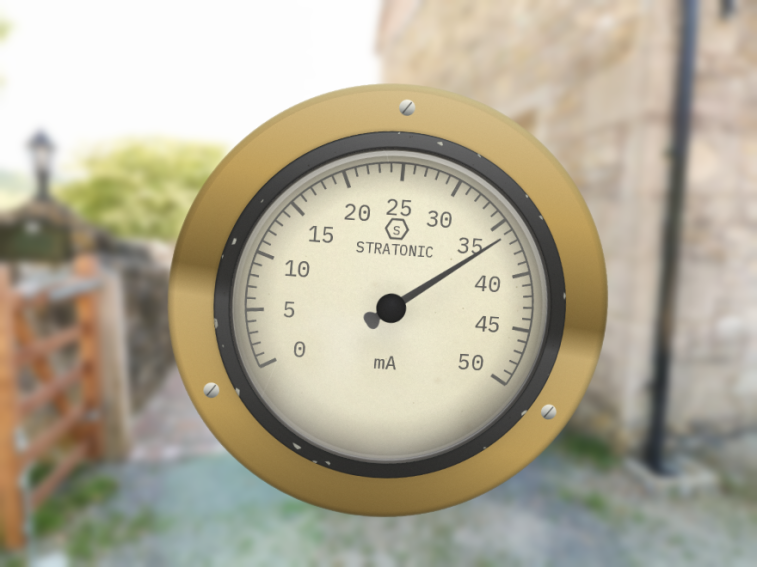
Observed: 36 mA
